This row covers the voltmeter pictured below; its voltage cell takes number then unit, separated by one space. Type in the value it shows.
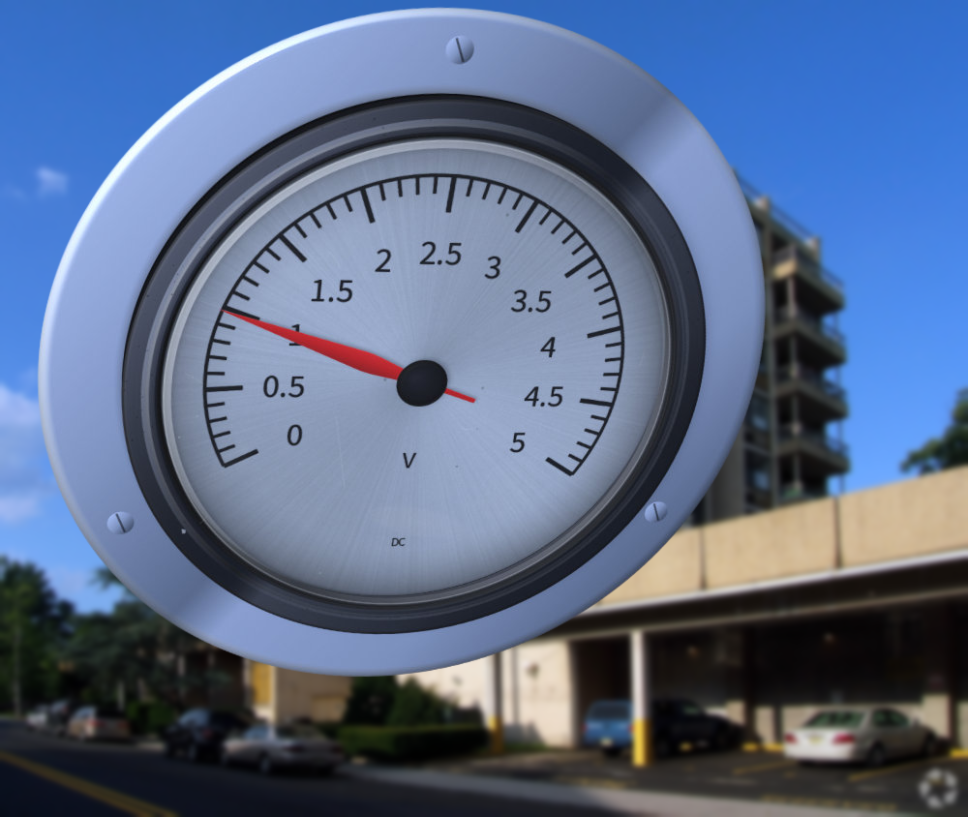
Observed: 1 V
